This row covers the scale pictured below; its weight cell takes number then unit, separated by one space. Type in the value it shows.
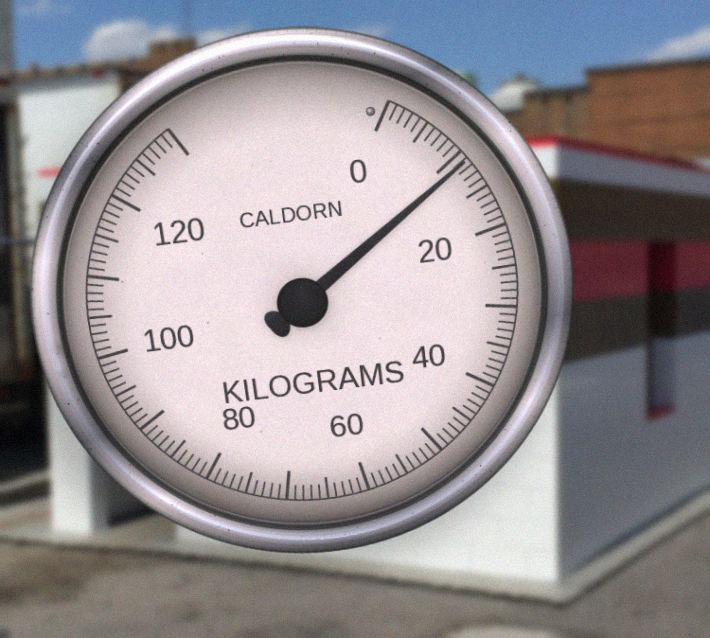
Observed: 11 kg
